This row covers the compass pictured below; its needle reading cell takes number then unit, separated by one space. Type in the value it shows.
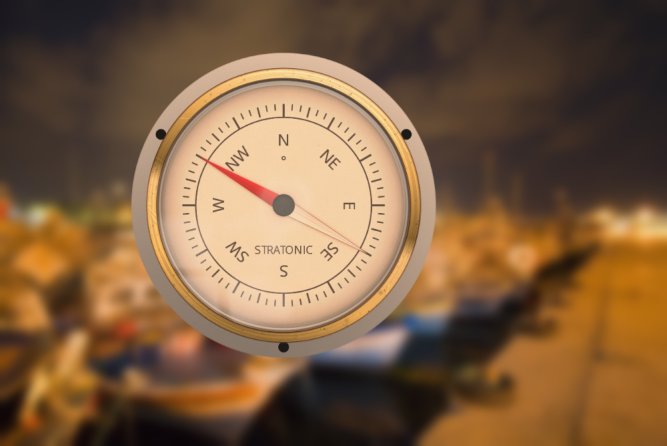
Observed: 300 °
